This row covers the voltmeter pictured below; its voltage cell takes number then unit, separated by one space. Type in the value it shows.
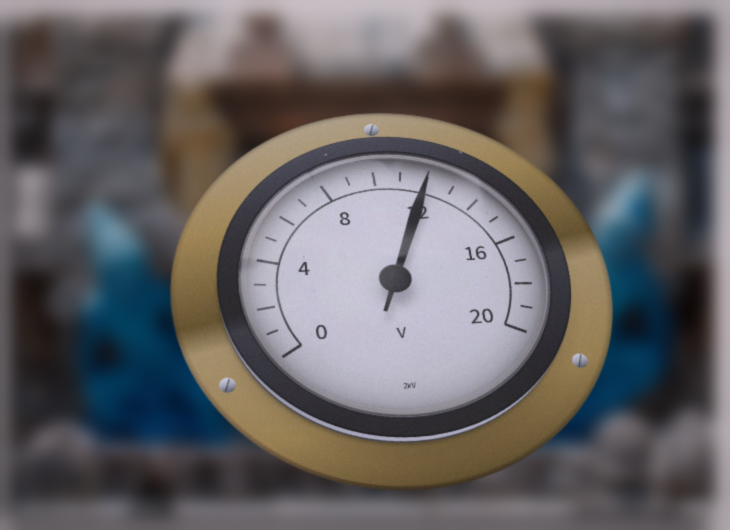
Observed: 12 V
